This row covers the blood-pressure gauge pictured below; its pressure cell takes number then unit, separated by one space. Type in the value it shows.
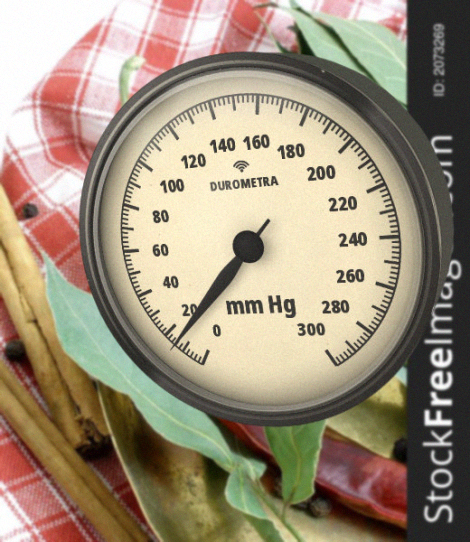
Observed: 14 mmHg
